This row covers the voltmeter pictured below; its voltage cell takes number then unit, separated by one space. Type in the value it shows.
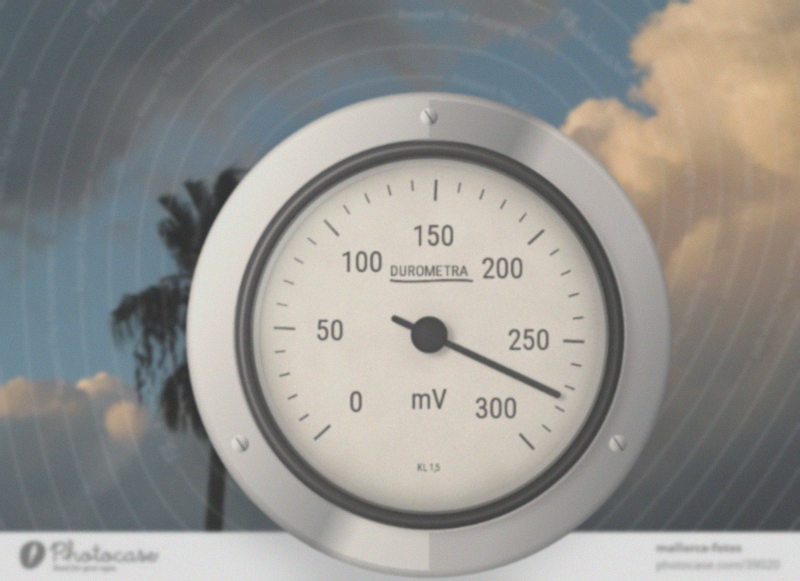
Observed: 275 mV
